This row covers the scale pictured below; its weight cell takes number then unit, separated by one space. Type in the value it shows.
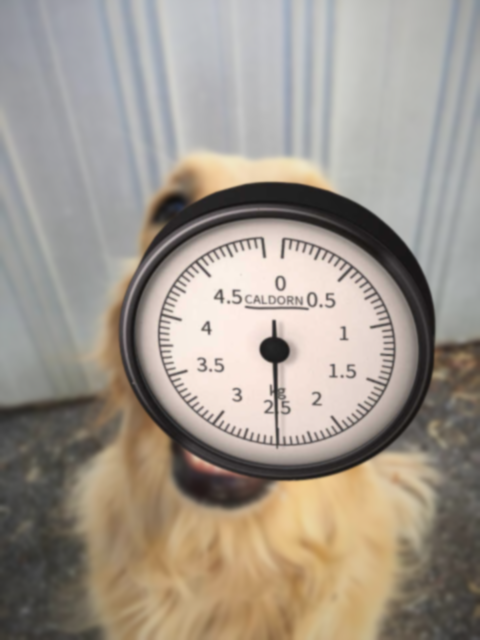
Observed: 2.5 kg
